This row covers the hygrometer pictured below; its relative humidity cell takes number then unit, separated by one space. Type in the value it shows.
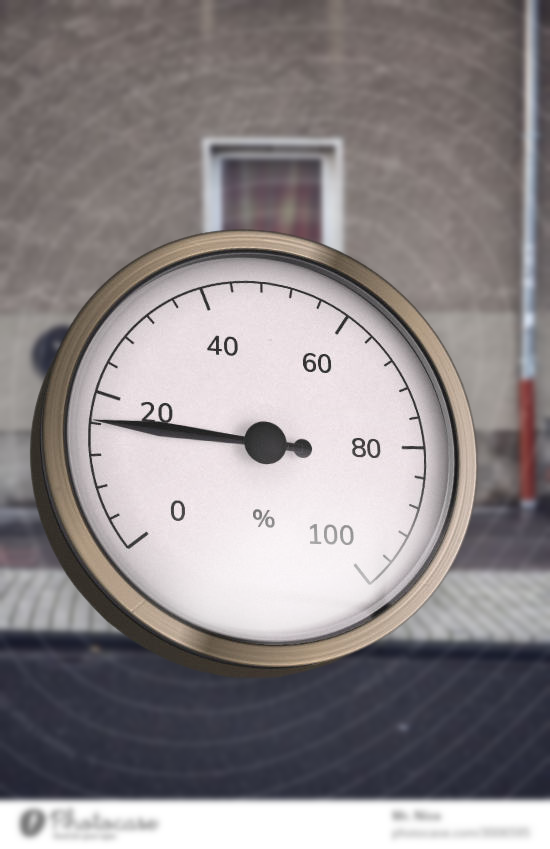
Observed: 16 %
